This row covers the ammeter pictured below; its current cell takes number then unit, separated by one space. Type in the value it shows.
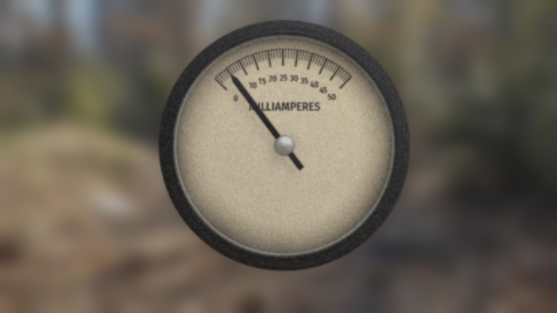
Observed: 5 mA
